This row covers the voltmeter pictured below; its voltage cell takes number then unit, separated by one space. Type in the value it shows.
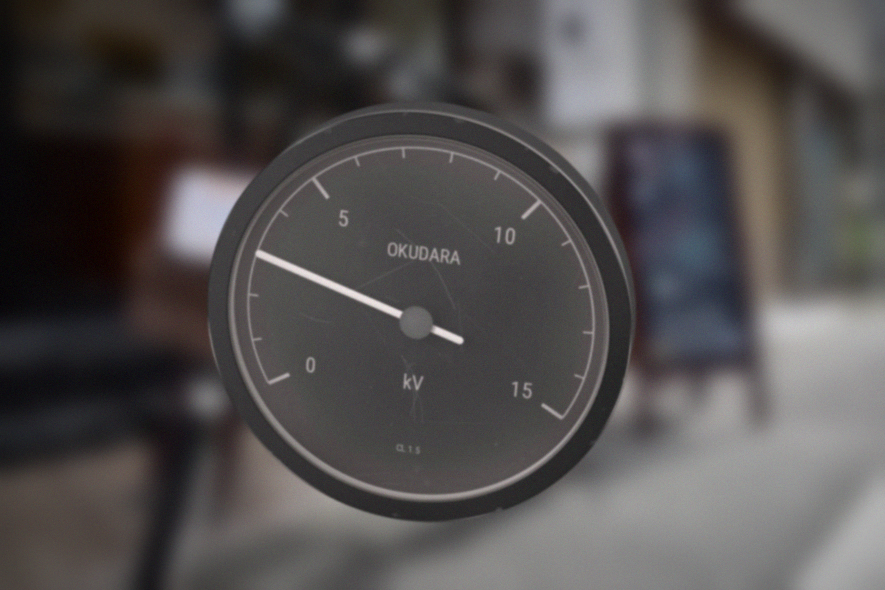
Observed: 3 kV
